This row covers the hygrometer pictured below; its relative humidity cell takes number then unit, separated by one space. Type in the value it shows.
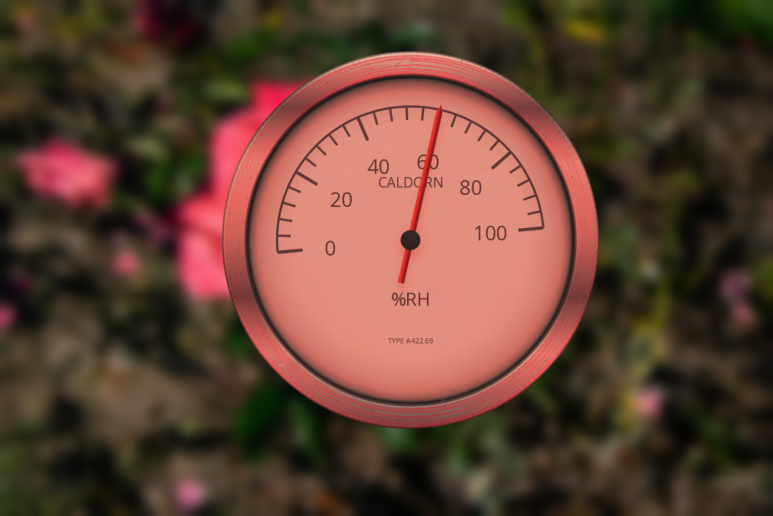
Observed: 60 %
